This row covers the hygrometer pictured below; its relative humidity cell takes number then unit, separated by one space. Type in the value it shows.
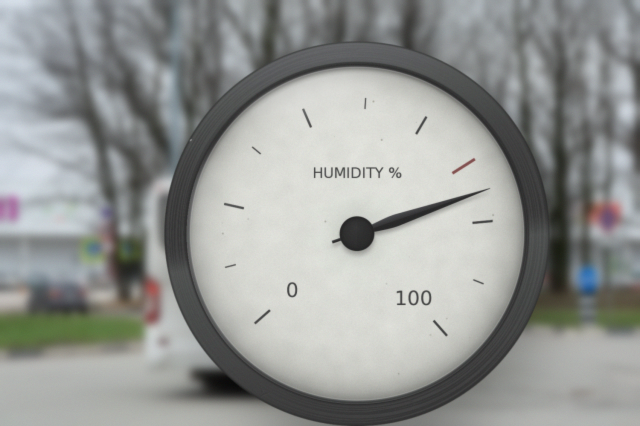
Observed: 75 %
